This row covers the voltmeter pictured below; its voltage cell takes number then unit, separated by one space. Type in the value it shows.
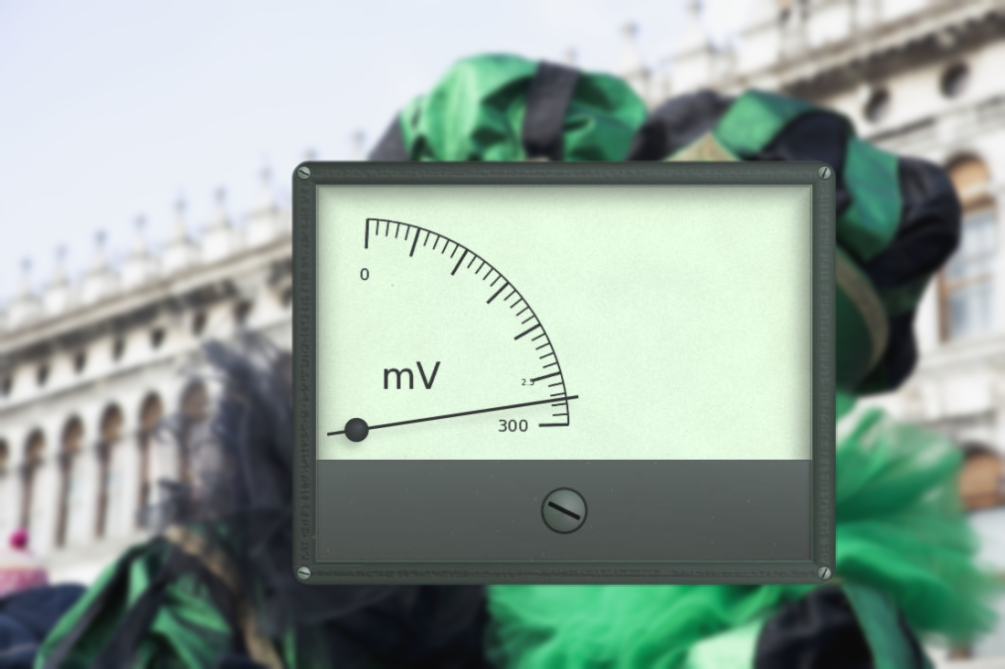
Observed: 275 mV
